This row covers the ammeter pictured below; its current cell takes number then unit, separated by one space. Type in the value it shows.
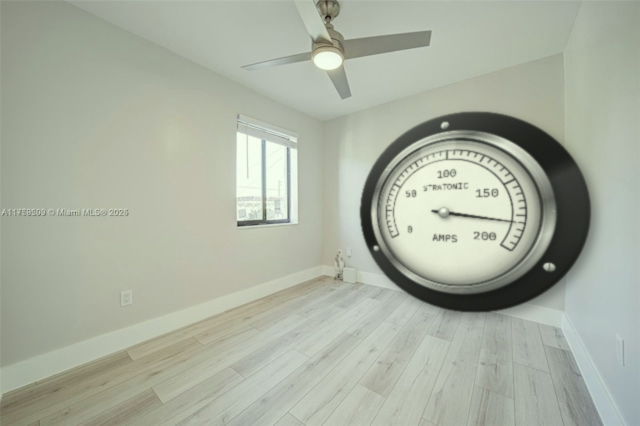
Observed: 180 A
